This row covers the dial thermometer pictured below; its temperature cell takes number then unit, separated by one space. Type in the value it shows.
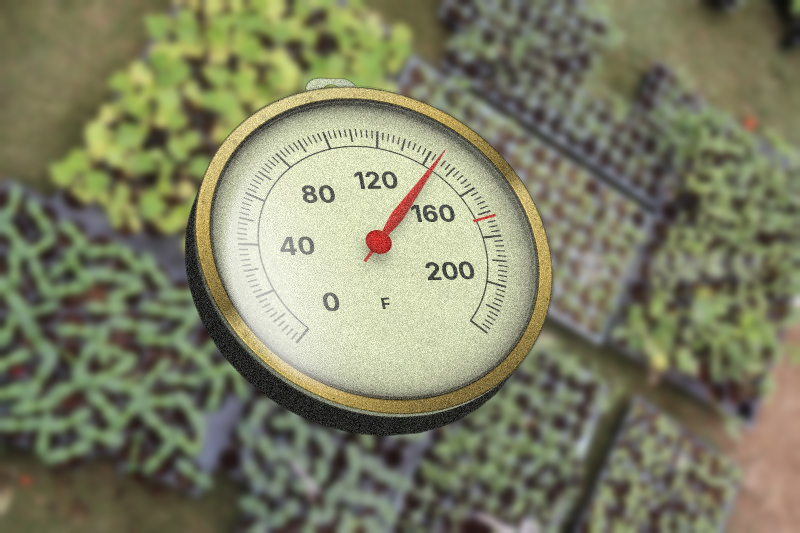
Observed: 144 °F
